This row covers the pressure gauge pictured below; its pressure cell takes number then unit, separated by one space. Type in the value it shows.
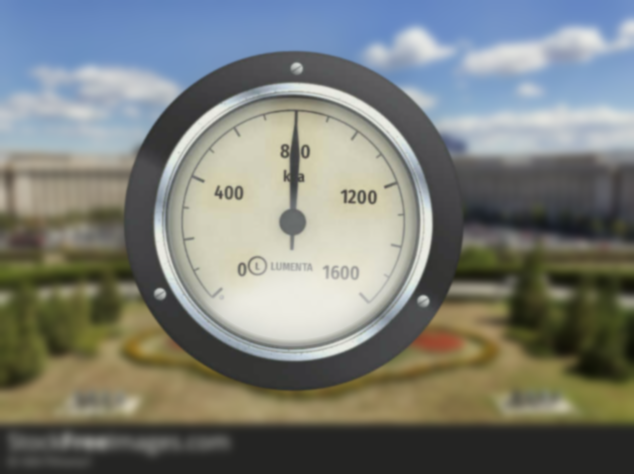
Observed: 800 kPa
